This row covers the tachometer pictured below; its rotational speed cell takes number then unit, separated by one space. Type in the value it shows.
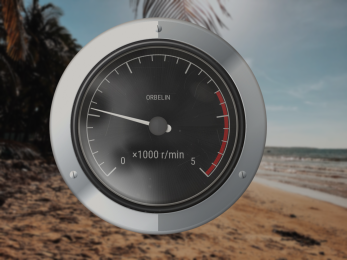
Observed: 1100 rpm
